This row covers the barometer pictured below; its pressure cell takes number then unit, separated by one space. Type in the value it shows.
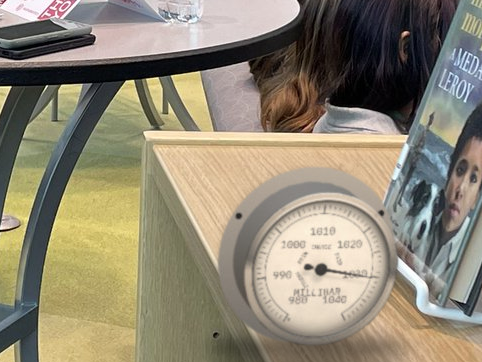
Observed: 1030 mbar
